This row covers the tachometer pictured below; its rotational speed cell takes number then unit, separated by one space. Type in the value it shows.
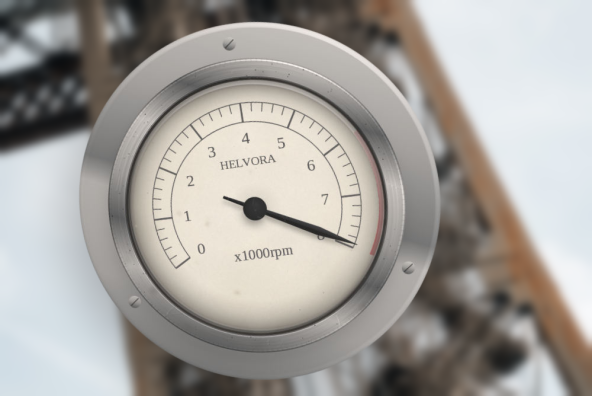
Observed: 7900 rpm
